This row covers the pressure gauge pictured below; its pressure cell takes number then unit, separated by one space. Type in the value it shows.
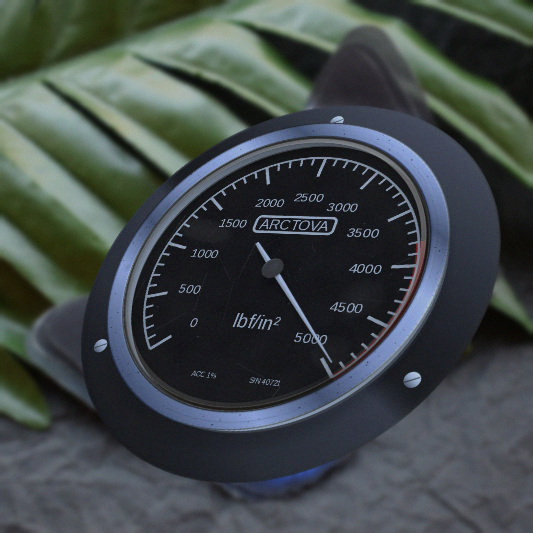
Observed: 4950 psi
